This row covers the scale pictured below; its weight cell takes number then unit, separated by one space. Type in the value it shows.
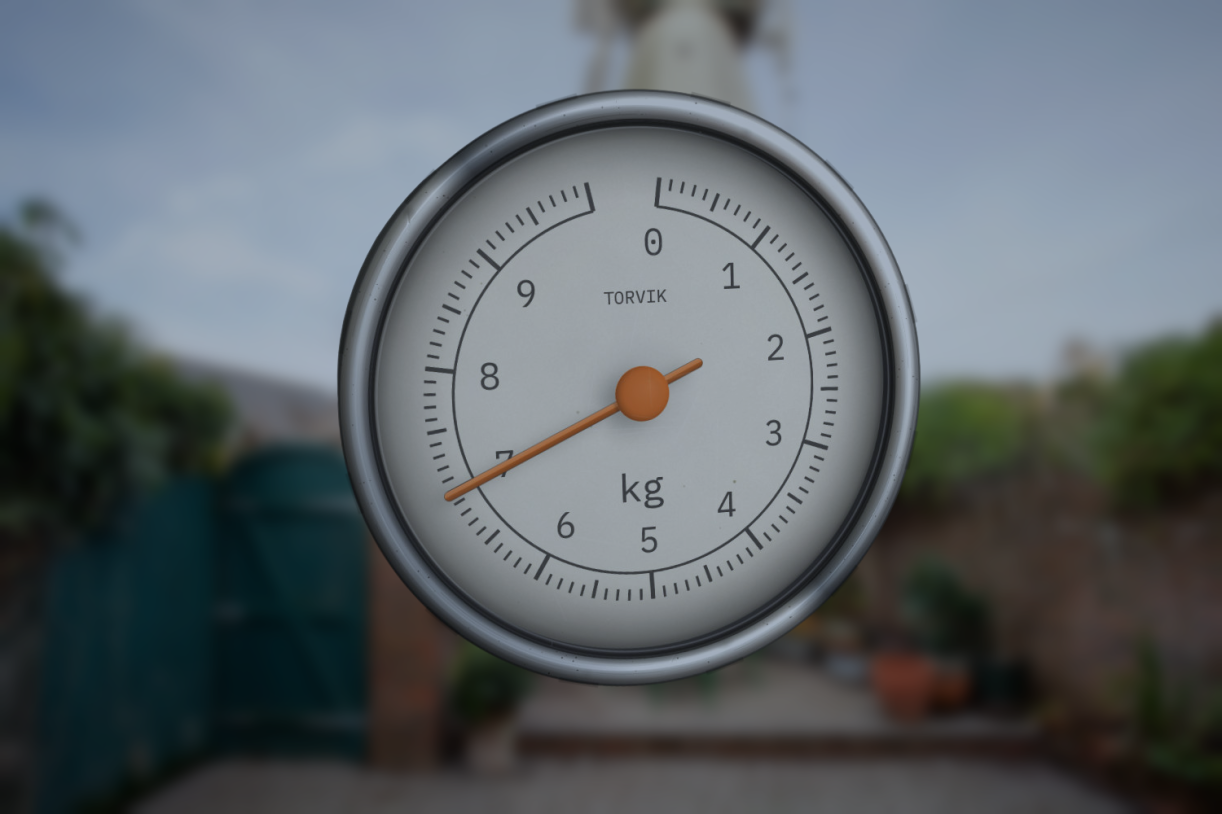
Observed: 7 kg
